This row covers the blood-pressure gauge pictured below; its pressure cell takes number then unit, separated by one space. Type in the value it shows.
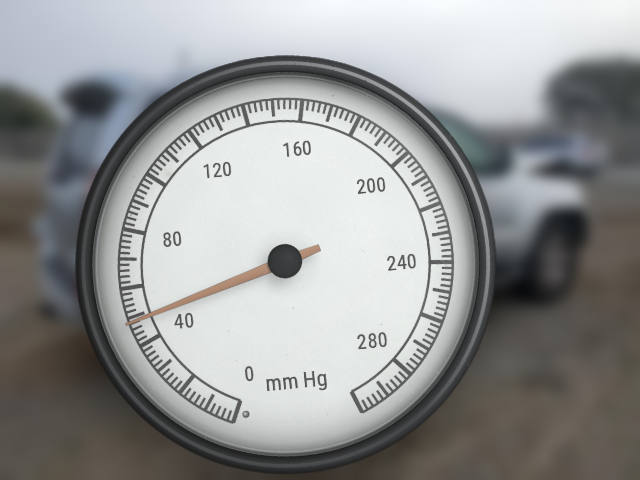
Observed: 48 mmHg
